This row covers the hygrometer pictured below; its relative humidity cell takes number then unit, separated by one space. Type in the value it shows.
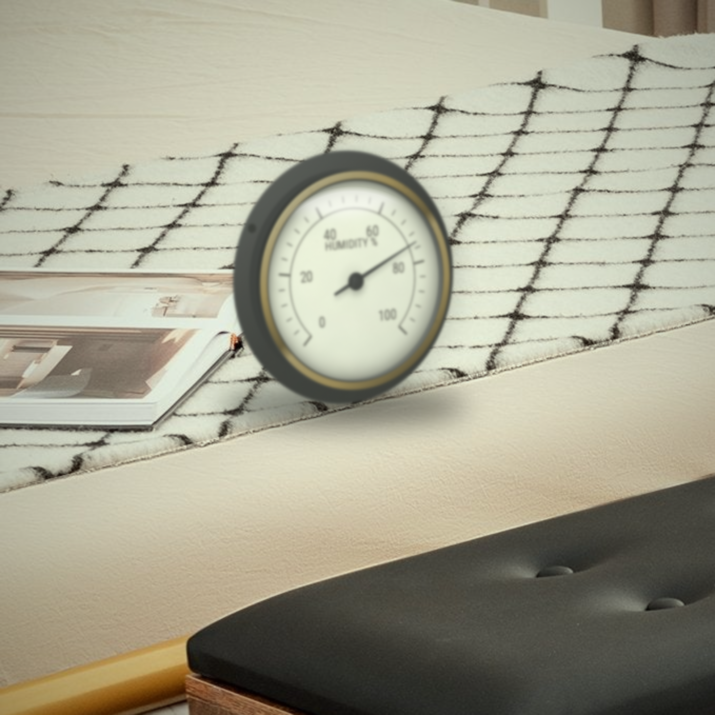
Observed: 74 %
